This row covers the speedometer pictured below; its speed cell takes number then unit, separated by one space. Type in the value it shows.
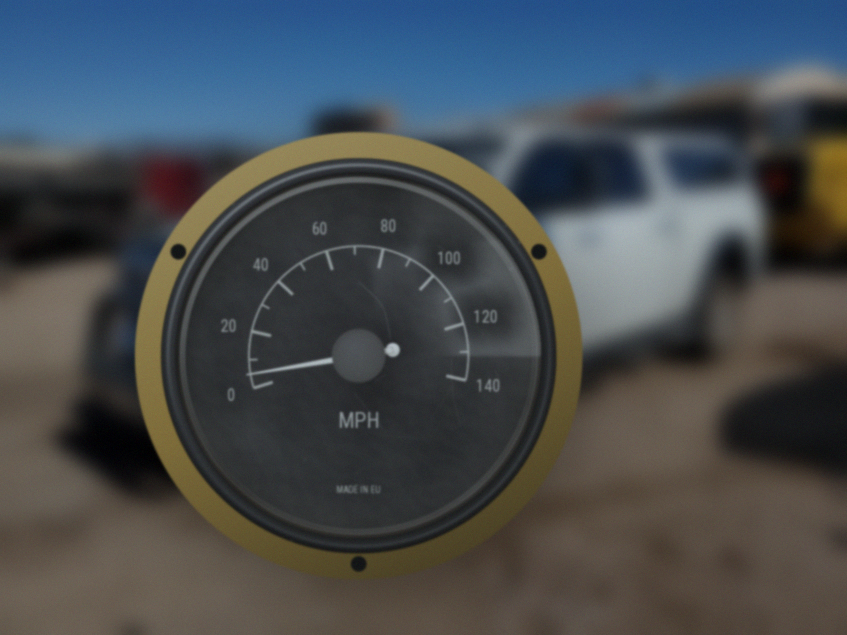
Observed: 5 mph
